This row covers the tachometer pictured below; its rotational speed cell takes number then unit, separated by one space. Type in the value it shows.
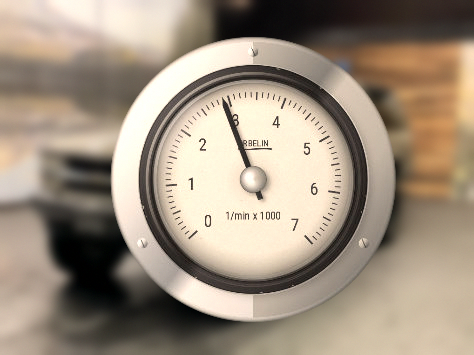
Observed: 2900 rpm
